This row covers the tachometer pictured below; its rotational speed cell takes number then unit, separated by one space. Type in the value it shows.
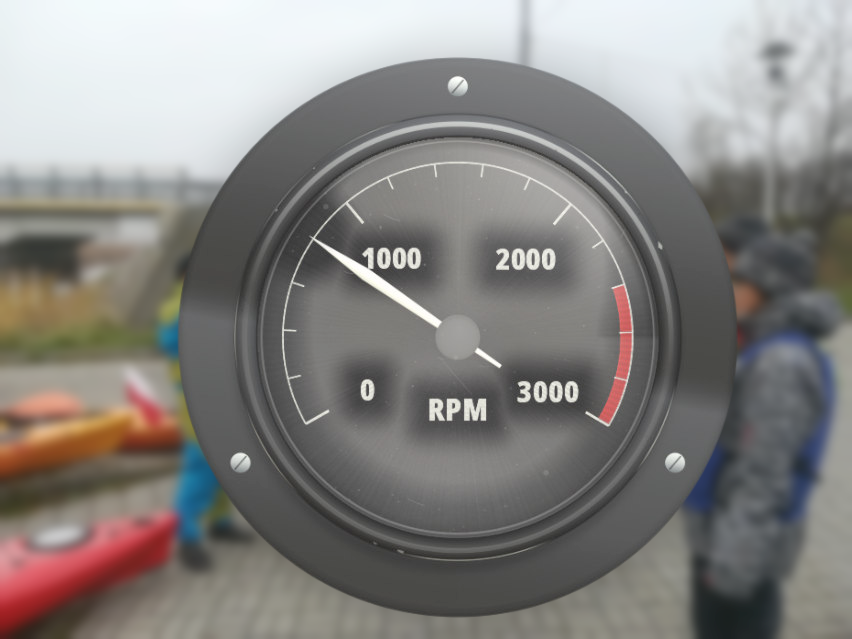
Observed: 800 rpm
